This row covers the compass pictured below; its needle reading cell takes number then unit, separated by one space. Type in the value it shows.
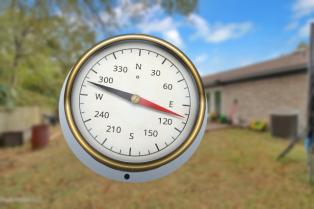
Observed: 105 °
